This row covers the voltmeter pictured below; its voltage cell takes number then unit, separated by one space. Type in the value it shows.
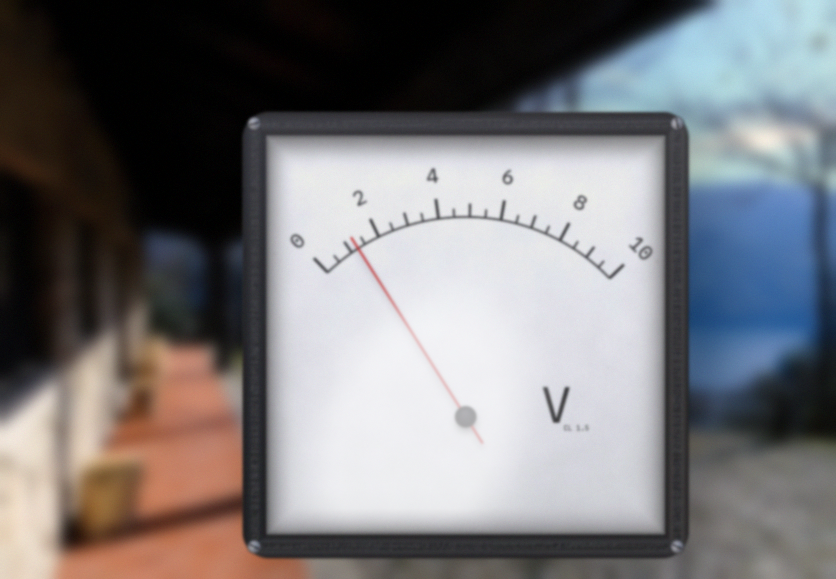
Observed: 1.25 V
